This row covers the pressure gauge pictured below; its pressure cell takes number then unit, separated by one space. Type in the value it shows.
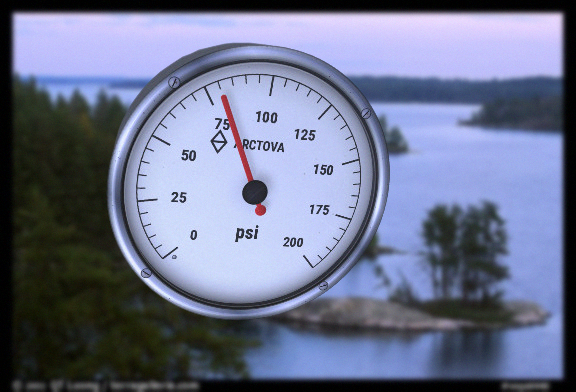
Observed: 80 psi
